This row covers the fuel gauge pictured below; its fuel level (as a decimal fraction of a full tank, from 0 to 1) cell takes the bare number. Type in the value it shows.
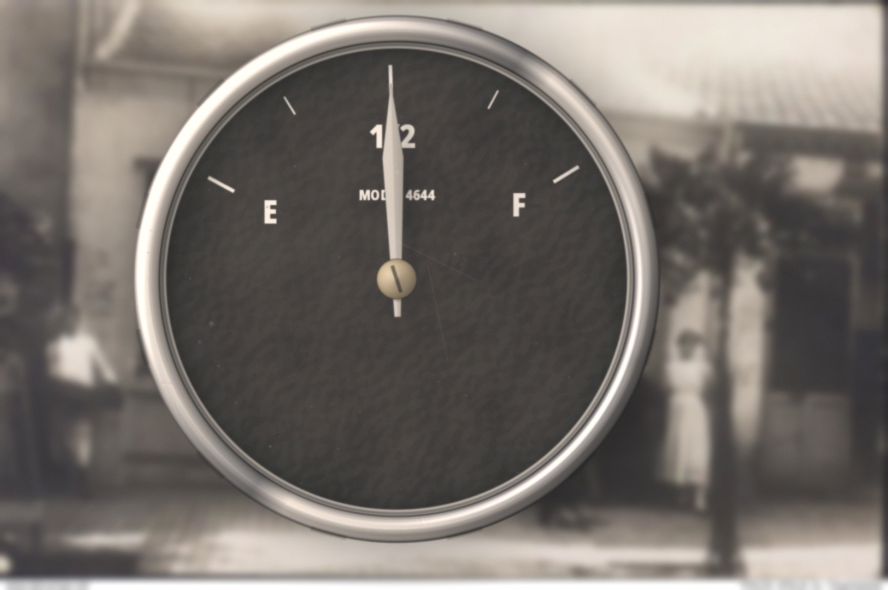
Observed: 0.5
